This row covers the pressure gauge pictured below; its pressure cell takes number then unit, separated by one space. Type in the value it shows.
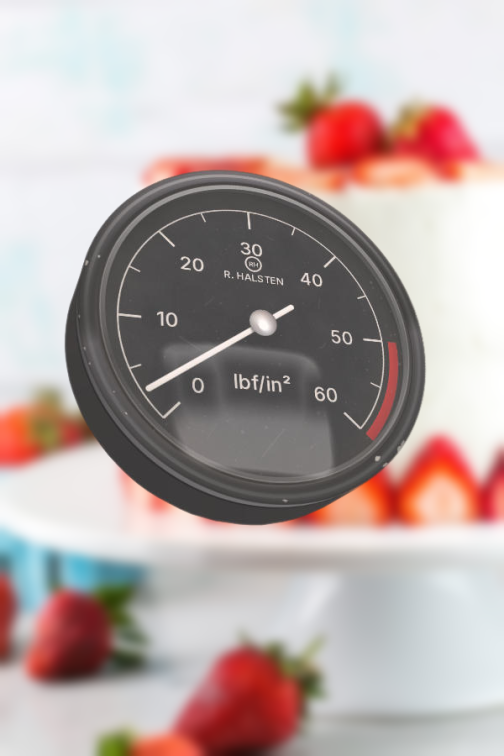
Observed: 2.5 psi
